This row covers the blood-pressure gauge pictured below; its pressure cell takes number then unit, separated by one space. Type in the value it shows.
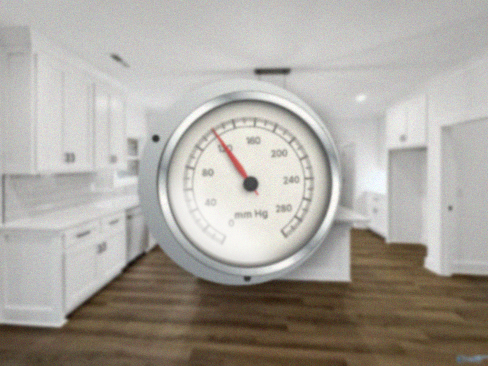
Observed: 120 mmHg
